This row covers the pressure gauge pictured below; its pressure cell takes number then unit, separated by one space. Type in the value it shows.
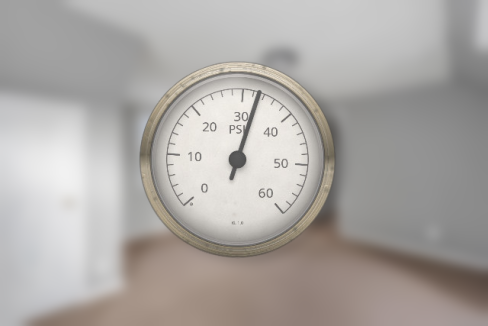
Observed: 33 psi
